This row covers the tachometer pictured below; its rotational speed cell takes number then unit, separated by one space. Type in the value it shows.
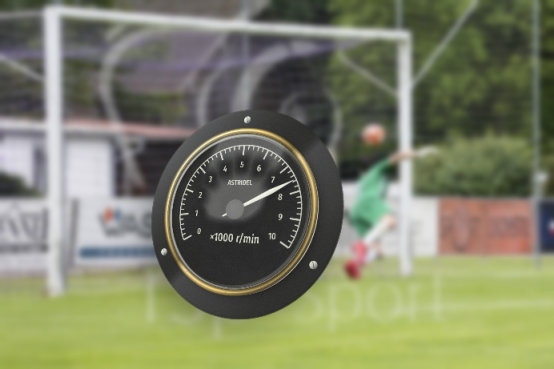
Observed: 7600 rpm
